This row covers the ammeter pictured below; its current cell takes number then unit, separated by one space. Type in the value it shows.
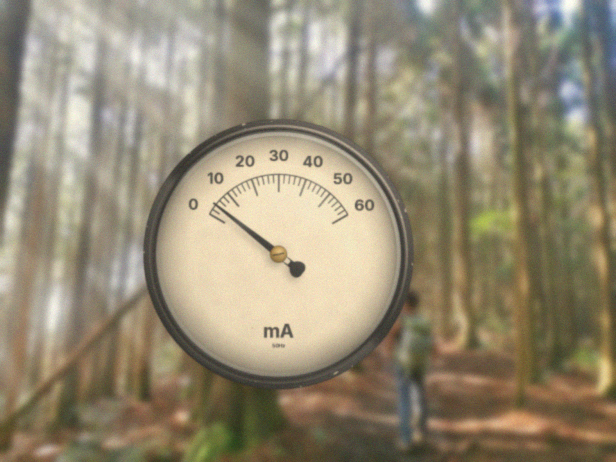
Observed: 4 mA
